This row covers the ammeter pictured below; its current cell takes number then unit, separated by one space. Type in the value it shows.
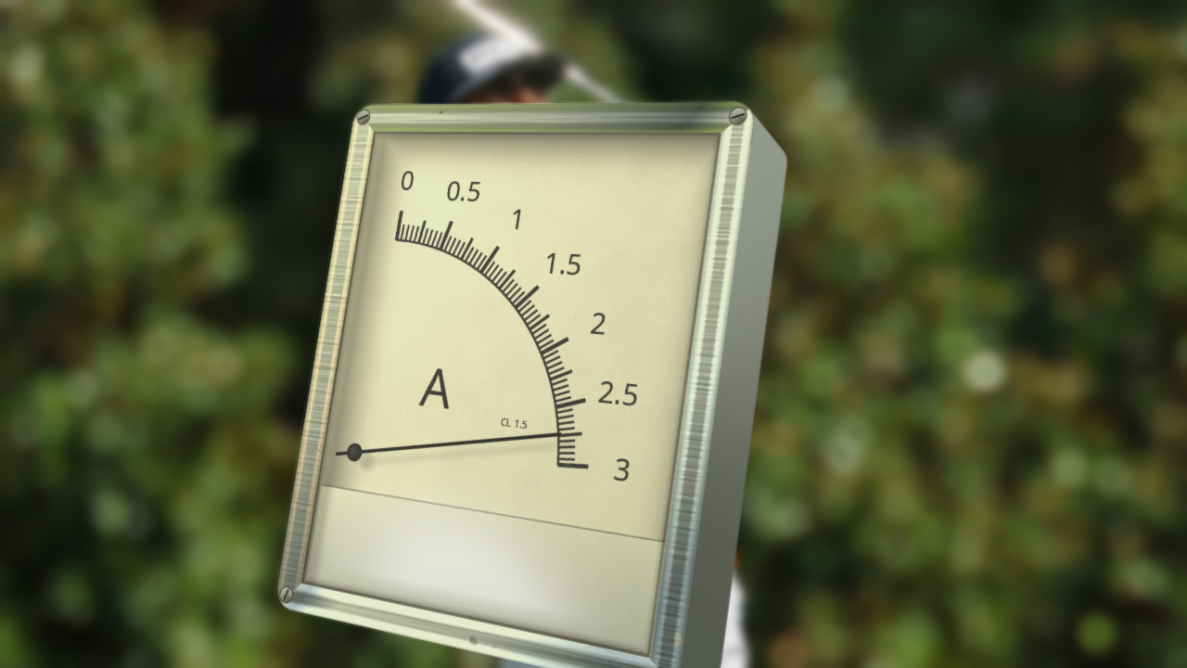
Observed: 2.75 A
